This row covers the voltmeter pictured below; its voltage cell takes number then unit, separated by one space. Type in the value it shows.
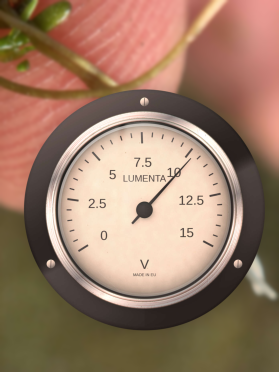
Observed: 10.25 V
